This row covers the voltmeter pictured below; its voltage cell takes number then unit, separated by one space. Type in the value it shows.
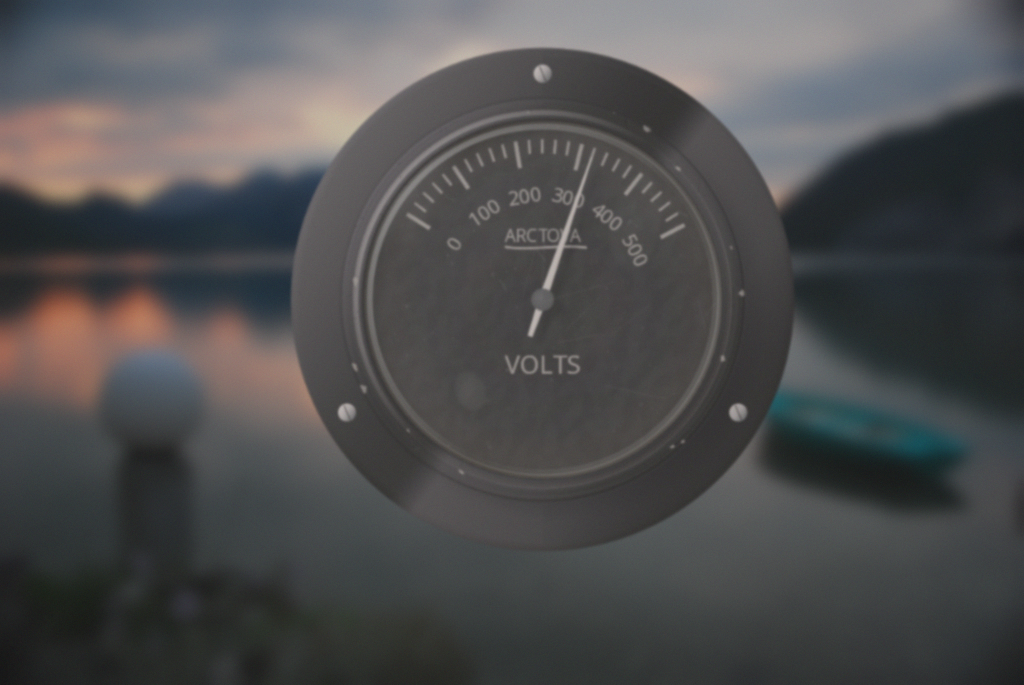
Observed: 320 V
